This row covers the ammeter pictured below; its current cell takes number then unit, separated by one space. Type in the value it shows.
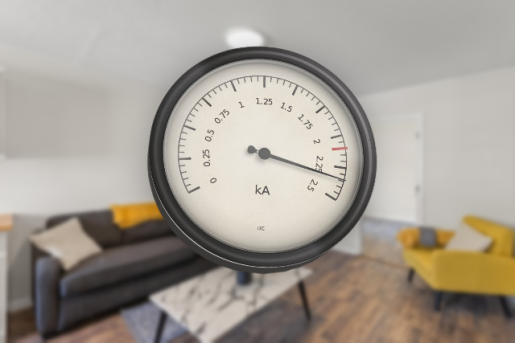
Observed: 2.35 kA
